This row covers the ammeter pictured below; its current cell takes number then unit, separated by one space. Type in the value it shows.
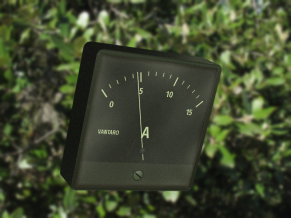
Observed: 4.5 A
